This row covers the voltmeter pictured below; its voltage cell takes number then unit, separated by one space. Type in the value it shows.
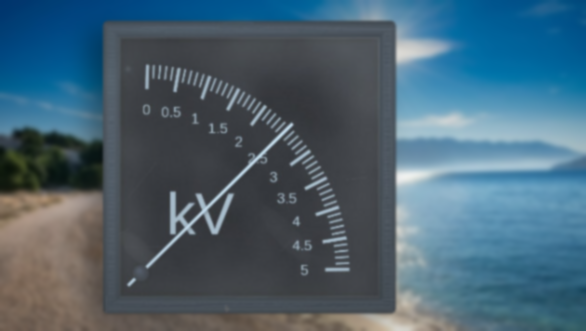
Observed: 2.5 kV
